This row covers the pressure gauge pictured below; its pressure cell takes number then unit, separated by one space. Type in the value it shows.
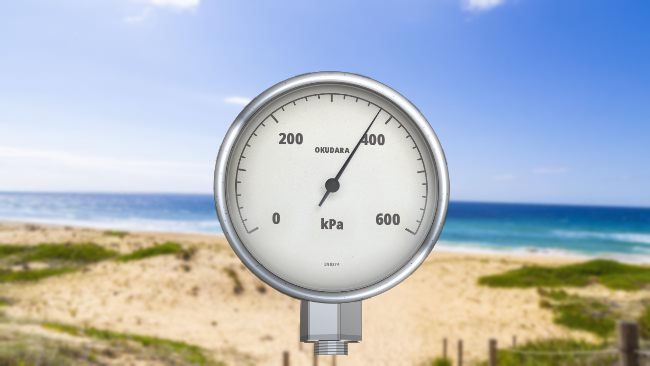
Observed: 380 kPa
